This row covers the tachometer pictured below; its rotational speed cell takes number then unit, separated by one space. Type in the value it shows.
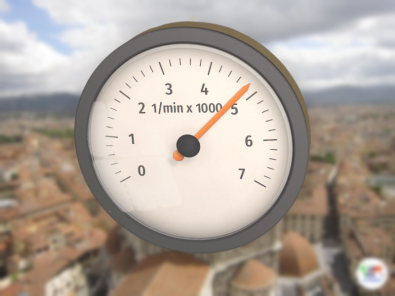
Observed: 4800 rpm
